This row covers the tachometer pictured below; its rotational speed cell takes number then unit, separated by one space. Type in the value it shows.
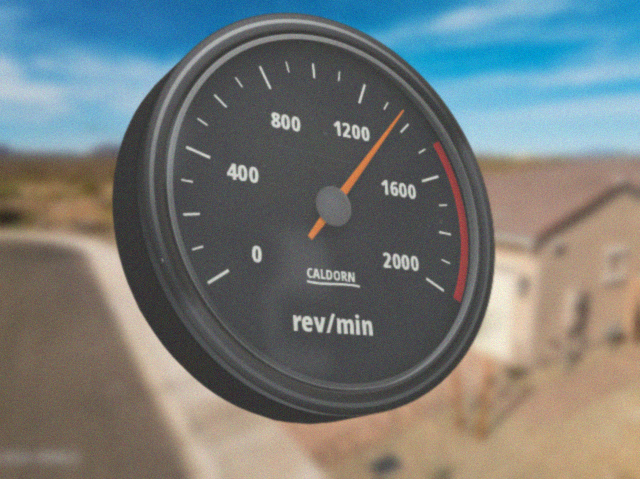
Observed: 1350 rpm
